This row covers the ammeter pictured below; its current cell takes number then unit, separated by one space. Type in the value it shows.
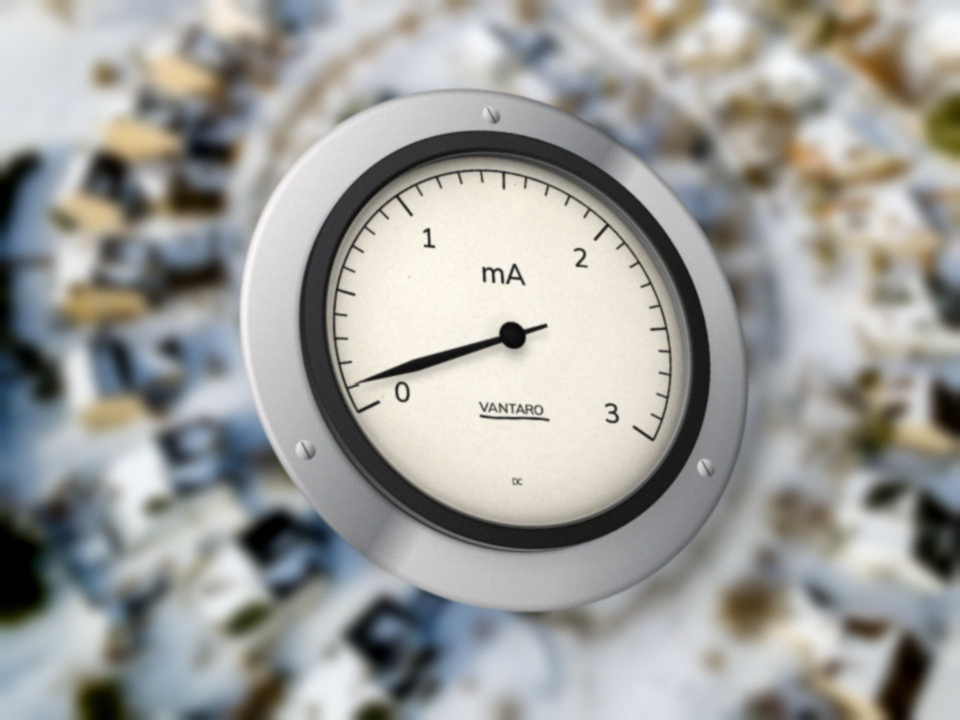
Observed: 0.1 mA
